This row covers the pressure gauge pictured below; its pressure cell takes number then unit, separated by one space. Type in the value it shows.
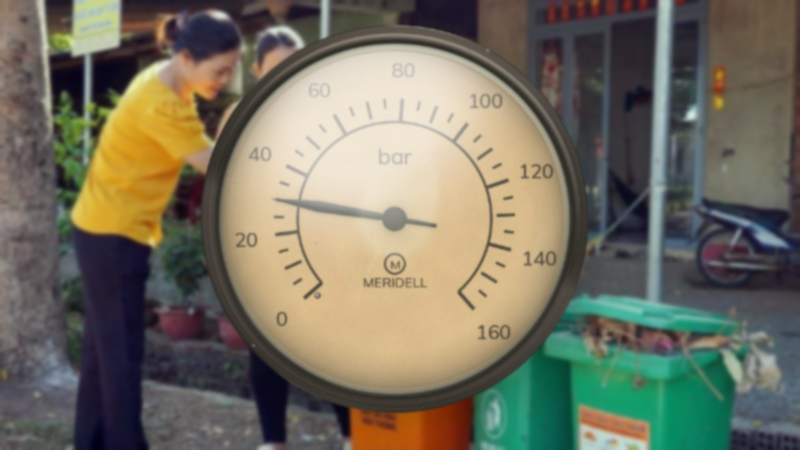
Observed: 30 bar
